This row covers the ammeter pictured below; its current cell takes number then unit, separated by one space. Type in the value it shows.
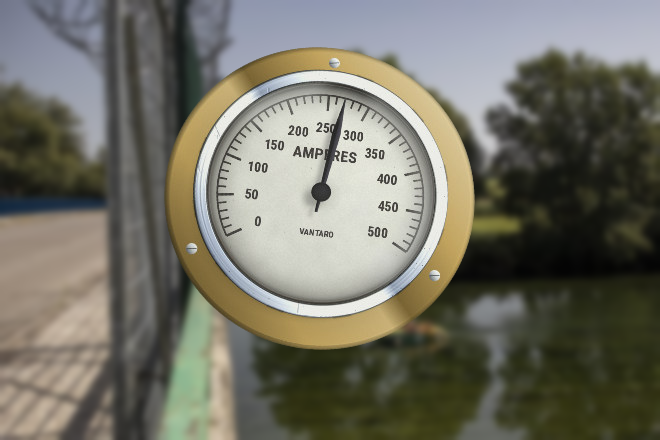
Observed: 270 A
